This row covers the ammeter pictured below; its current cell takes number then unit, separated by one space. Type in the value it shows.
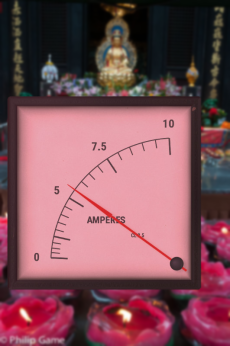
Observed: 5.5 A
